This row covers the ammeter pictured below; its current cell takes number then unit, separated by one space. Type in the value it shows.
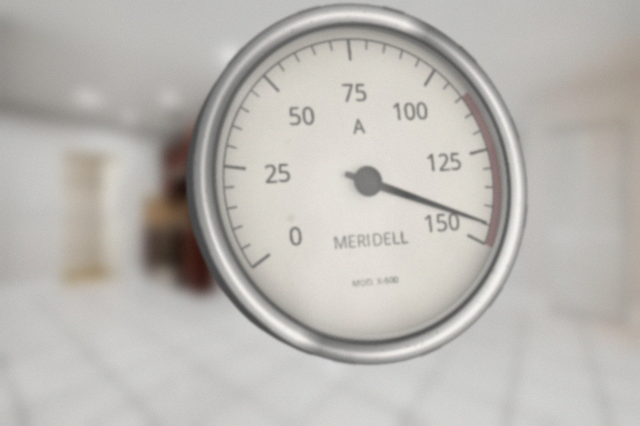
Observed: 145 A
